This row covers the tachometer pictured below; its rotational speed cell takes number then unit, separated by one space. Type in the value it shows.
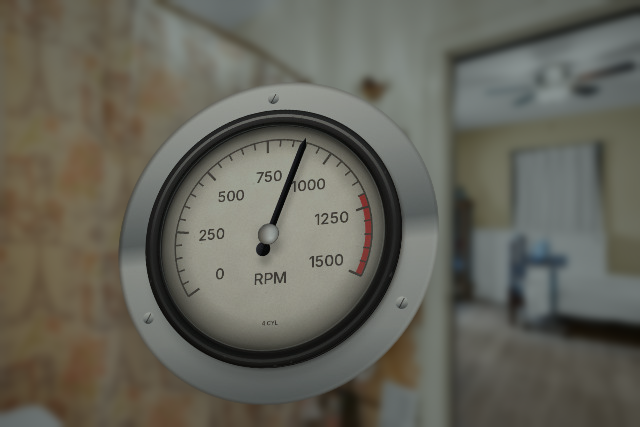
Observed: 900 rpm
